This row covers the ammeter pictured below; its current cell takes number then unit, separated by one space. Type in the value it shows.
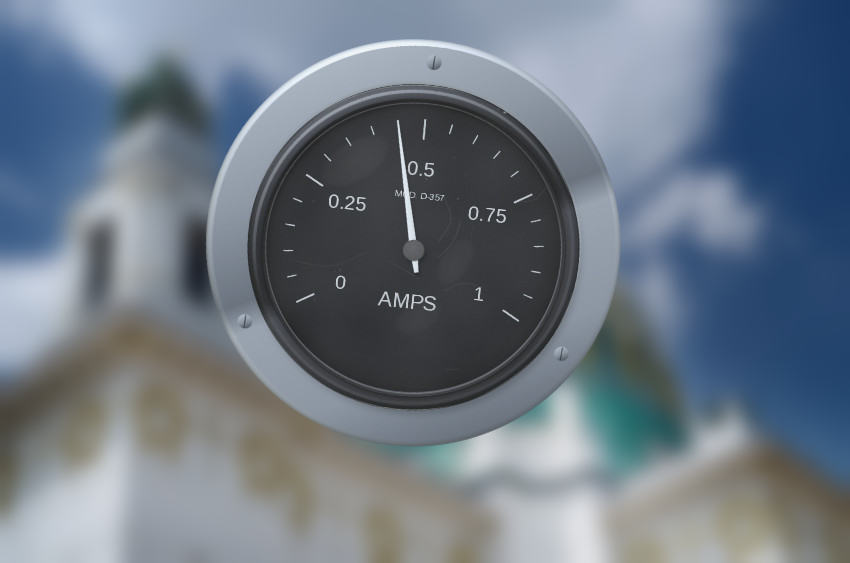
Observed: 0.45 A
